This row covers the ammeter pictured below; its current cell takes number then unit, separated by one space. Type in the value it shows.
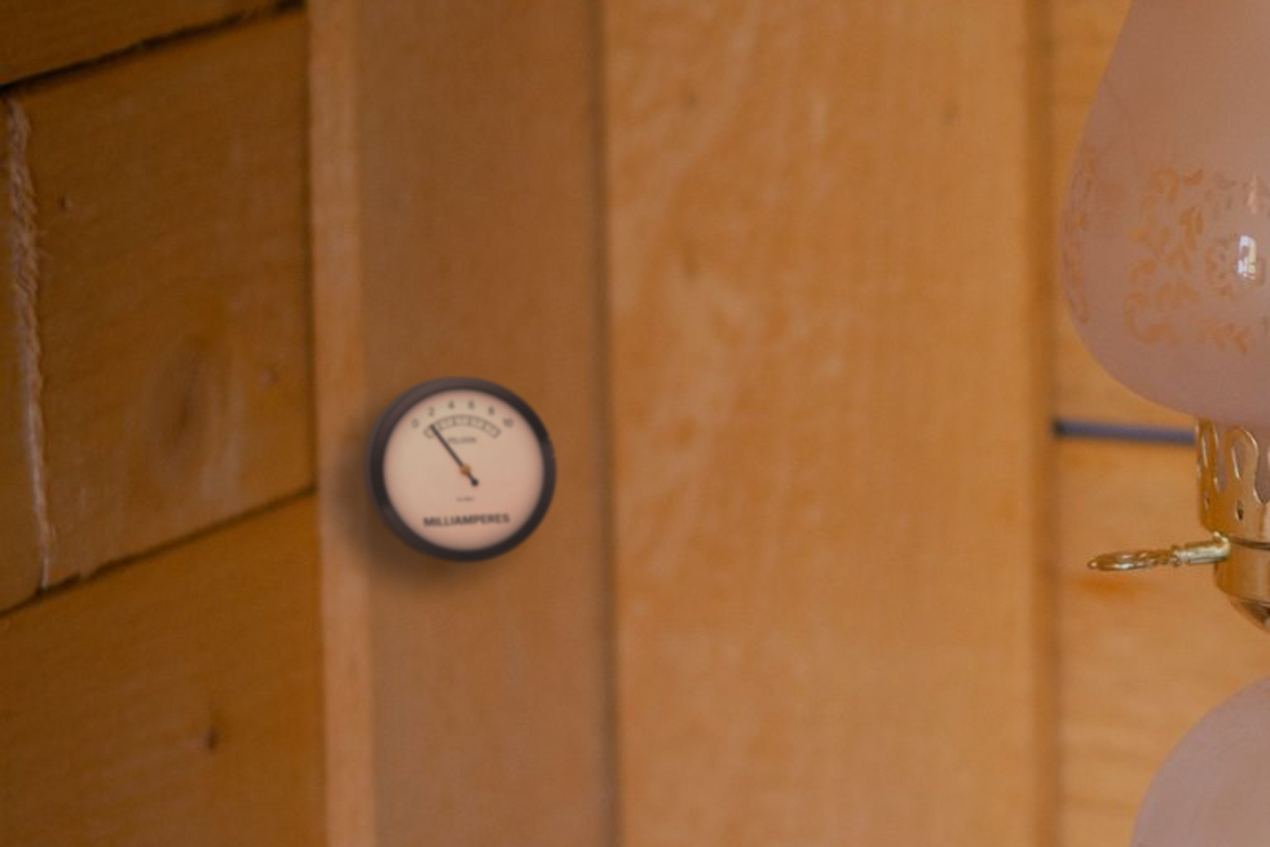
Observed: 1 mA
